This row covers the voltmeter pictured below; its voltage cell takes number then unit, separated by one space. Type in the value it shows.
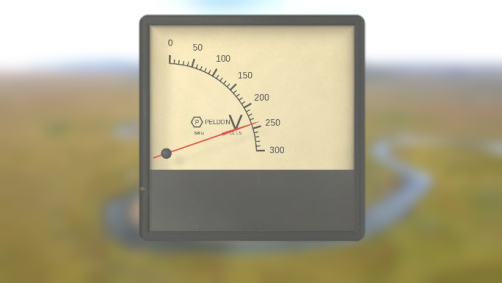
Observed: 240 V
